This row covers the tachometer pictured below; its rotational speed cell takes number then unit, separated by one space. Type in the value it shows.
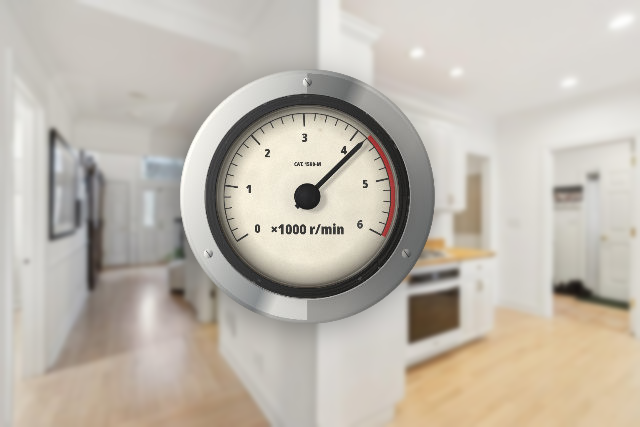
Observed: 4200 rpm
